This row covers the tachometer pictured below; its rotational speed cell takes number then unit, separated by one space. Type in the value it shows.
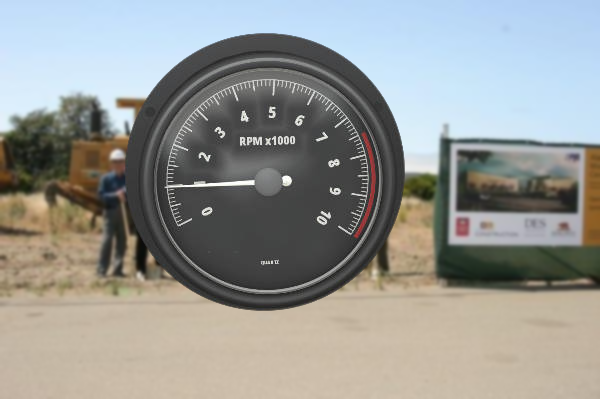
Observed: 1000 rpm
